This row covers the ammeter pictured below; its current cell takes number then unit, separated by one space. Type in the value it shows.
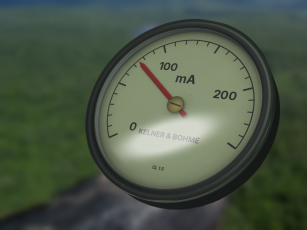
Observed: 75 mA
